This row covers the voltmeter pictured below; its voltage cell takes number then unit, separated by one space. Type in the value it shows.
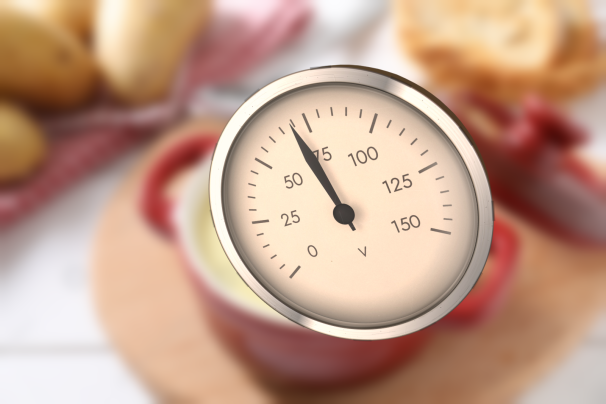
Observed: 70 V
